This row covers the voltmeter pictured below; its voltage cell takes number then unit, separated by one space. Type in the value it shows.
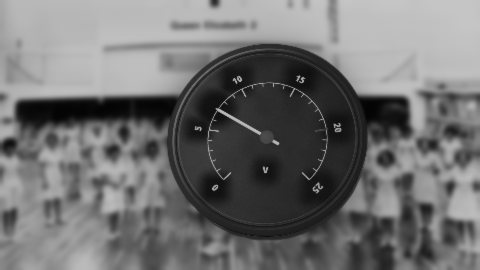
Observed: 7 V
